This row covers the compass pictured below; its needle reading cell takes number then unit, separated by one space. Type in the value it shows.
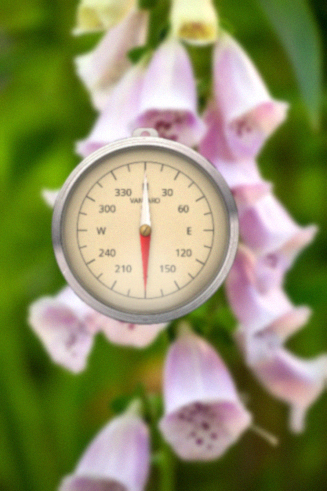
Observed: 180 °
